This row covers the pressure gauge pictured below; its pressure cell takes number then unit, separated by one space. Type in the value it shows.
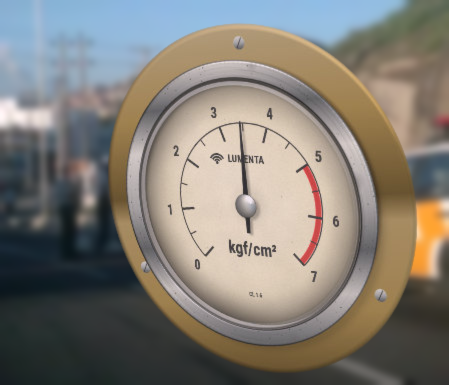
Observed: 3.5 kg/cm²
